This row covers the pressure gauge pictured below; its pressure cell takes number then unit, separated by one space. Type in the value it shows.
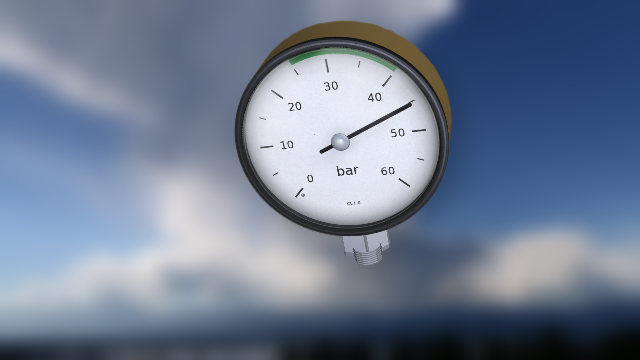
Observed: 45 bar
